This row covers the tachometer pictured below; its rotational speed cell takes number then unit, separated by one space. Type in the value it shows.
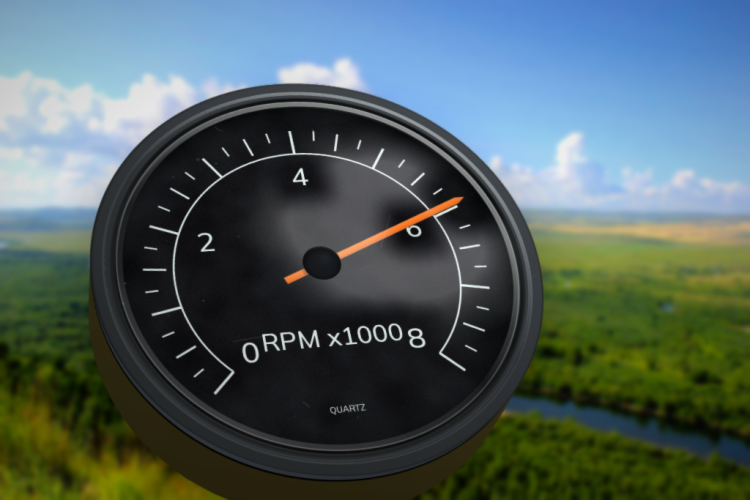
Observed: 6000 rpm
